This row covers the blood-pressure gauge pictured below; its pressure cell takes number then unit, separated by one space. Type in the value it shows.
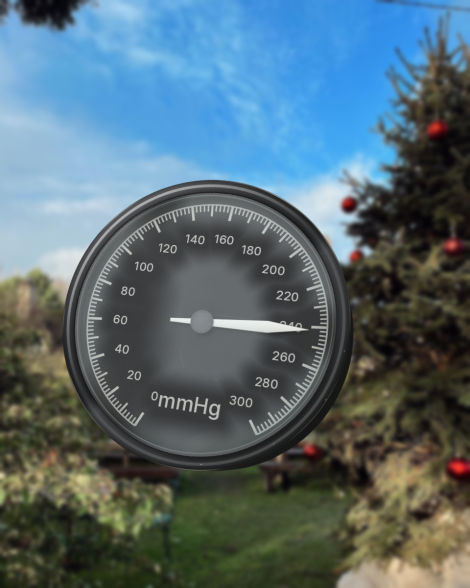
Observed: 242 mmHg
